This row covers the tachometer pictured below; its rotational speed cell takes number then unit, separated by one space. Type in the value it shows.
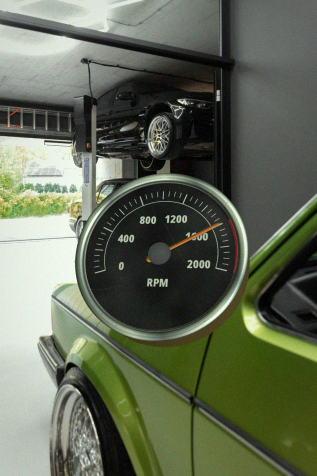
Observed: 1600 rpm
